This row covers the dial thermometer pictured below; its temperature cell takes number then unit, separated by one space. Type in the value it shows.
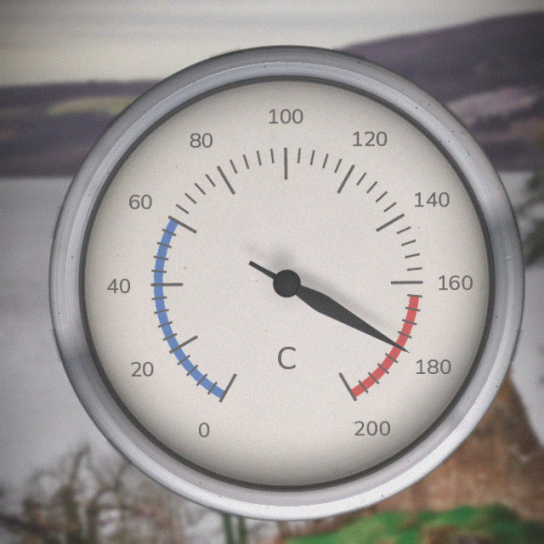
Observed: 180 °C
